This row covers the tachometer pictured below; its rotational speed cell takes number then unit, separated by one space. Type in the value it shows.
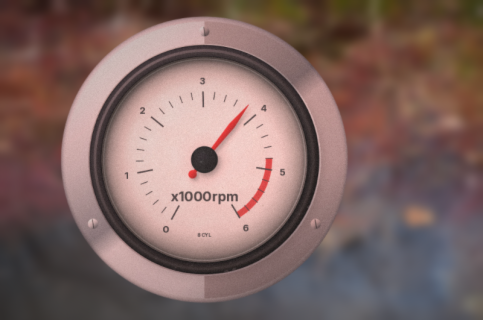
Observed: 3800 rpm
